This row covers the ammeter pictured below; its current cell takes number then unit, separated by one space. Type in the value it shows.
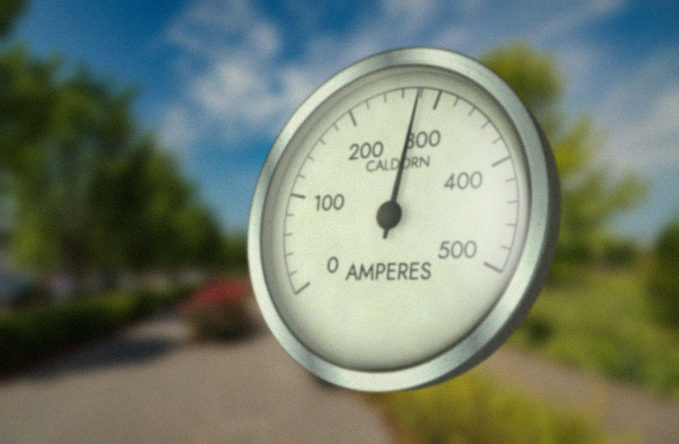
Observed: 280 A
